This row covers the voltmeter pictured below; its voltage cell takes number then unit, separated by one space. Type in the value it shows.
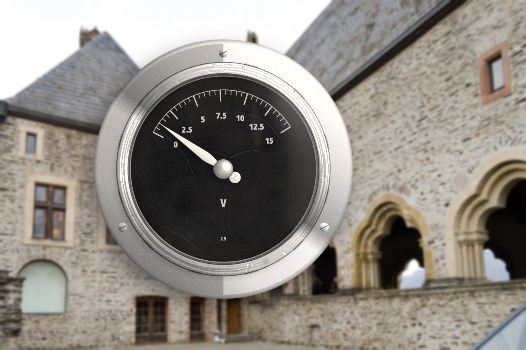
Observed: 1 V
